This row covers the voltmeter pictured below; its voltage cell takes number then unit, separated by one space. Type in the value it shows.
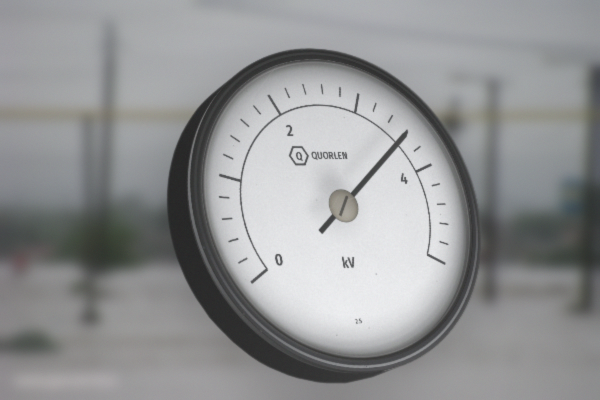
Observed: 3.6 kV
